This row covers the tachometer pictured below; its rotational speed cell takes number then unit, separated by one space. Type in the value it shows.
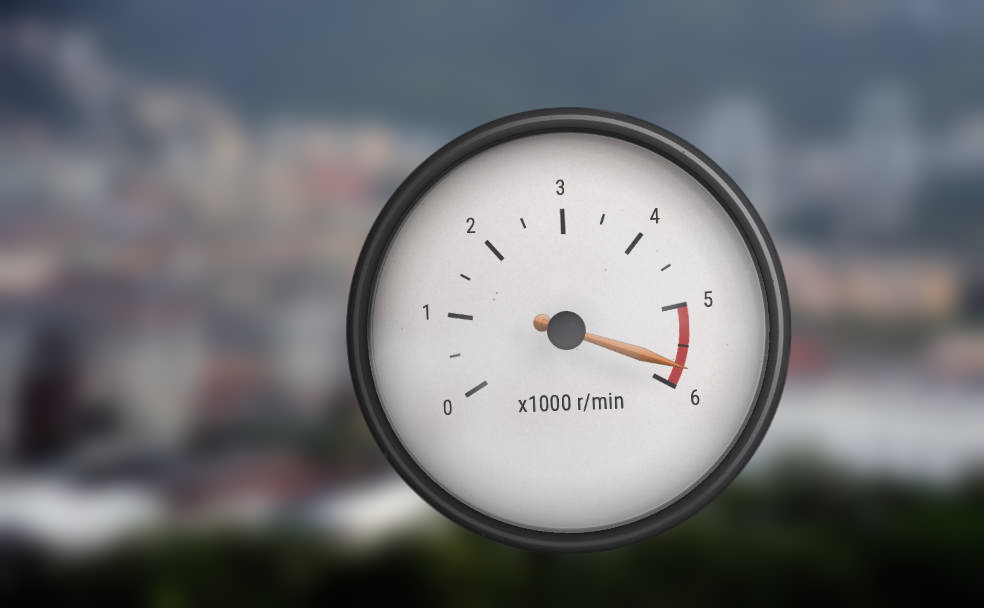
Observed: 5750 rpm
